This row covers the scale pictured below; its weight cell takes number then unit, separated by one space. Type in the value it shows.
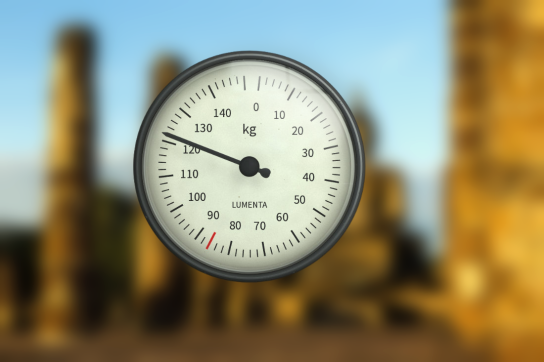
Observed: 122 kg
